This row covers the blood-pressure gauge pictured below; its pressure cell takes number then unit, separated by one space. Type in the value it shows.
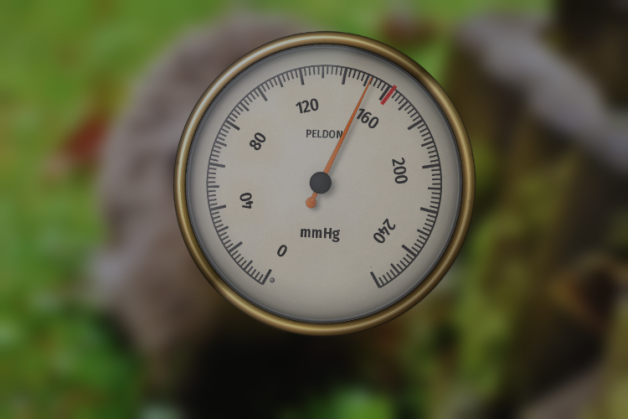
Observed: 152 mmHg
